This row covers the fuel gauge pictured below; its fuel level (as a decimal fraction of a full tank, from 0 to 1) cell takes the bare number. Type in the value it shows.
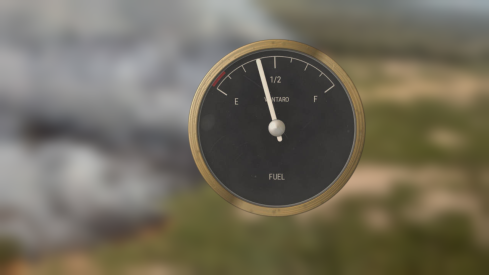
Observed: 0.375
